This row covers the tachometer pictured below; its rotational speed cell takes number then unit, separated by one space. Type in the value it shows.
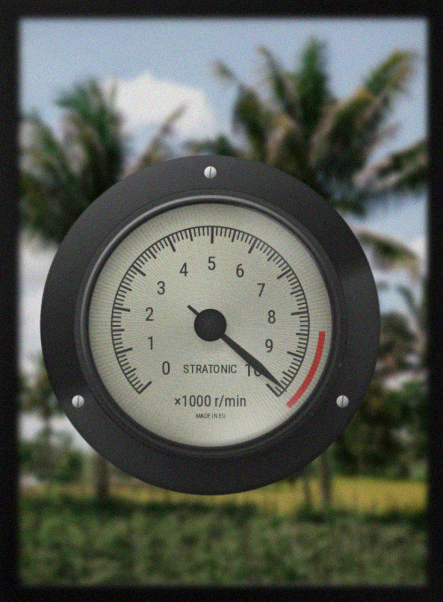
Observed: 9800 rpm
